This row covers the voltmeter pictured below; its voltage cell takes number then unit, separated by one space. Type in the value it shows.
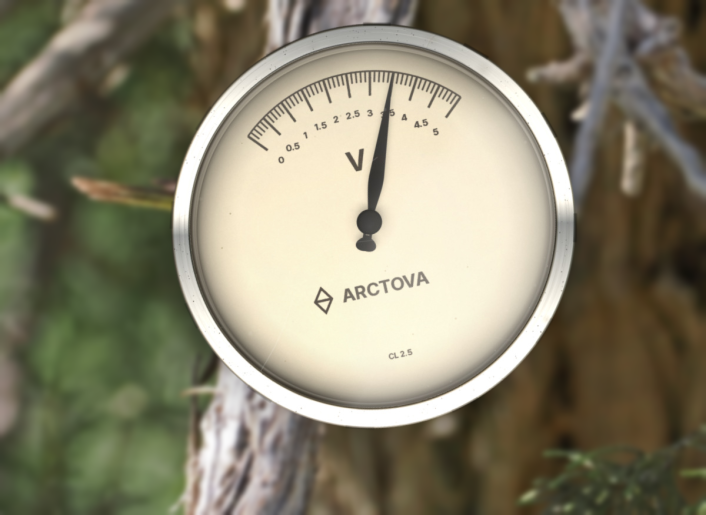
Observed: 3.5 V
